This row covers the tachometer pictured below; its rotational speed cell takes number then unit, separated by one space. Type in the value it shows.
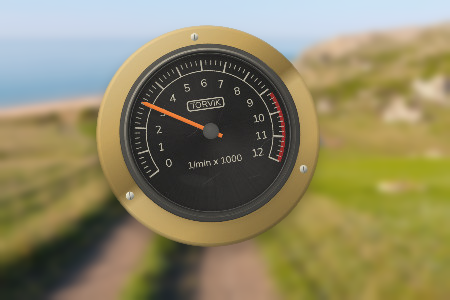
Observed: 3000 rpm
